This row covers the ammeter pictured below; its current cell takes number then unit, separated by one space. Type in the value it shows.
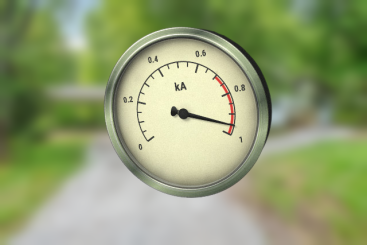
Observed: 0.95 kA
